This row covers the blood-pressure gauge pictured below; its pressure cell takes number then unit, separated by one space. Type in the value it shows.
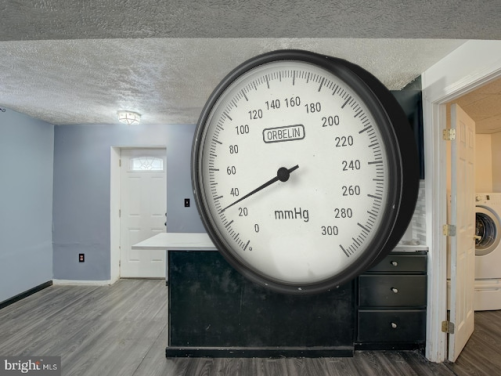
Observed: 30 mmHg
